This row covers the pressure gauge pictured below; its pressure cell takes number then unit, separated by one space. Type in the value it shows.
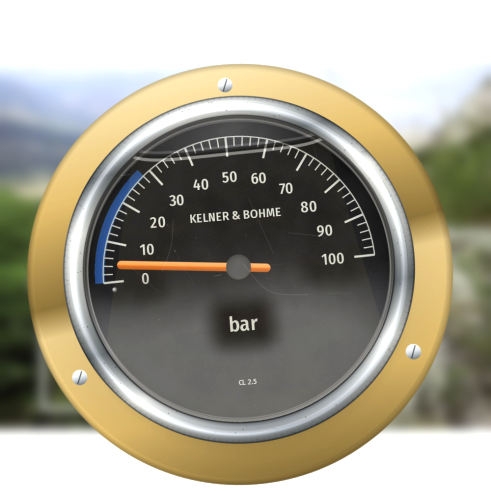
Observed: 4 bar
